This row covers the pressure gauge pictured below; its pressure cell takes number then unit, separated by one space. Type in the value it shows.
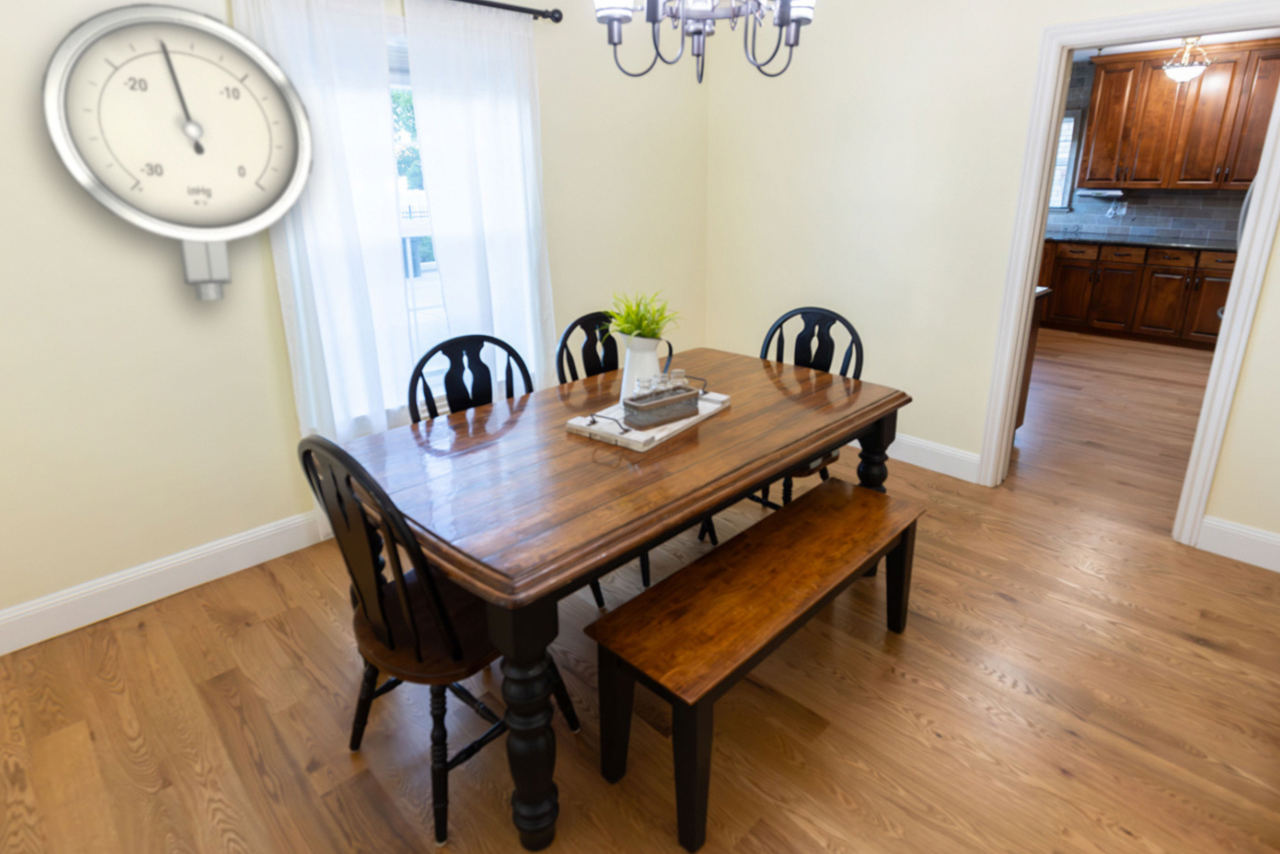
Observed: -16 inHg
